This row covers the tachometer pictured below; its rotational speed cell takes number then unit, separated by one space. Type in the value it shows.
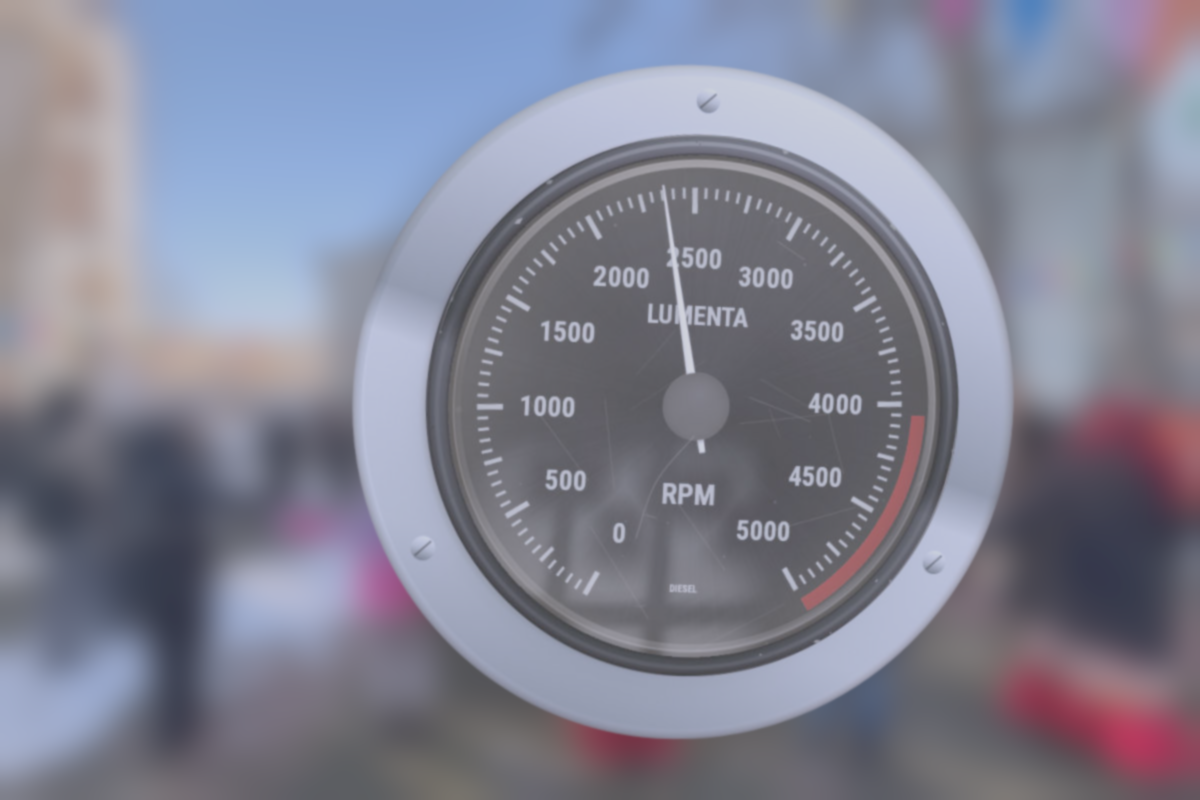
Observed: 2350 rpm
